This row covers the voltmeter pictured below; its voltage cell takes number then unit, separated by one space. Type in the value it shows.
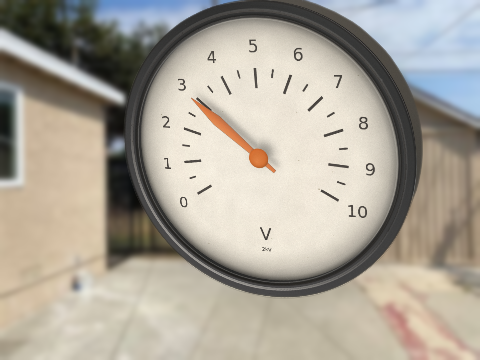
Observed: 3 V
